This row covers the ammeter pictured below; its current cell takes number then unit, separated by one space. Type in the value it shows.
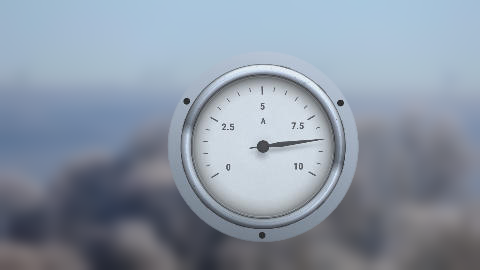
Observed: 8.5 A
